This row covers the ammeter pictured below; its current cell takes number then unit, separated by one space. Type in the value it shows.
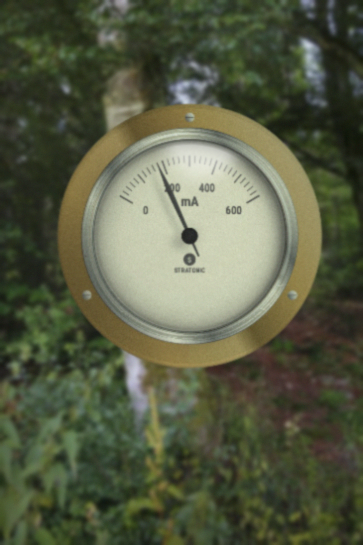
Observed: 180 mA
